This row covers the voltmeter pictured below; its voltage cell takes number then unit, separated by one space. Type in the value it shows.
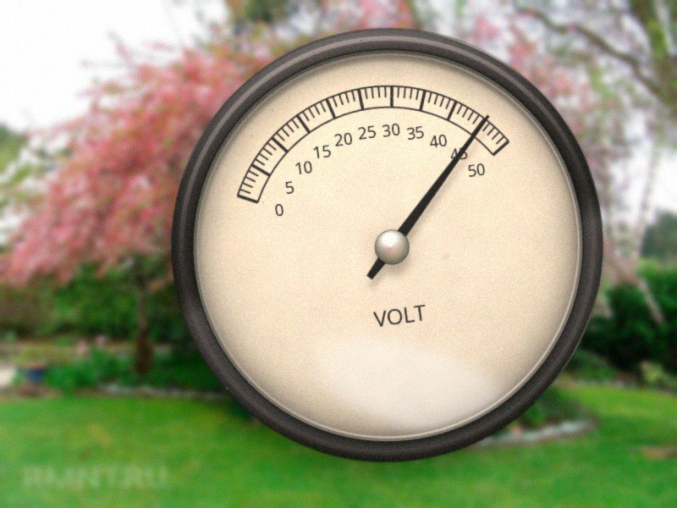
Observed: 45 V
